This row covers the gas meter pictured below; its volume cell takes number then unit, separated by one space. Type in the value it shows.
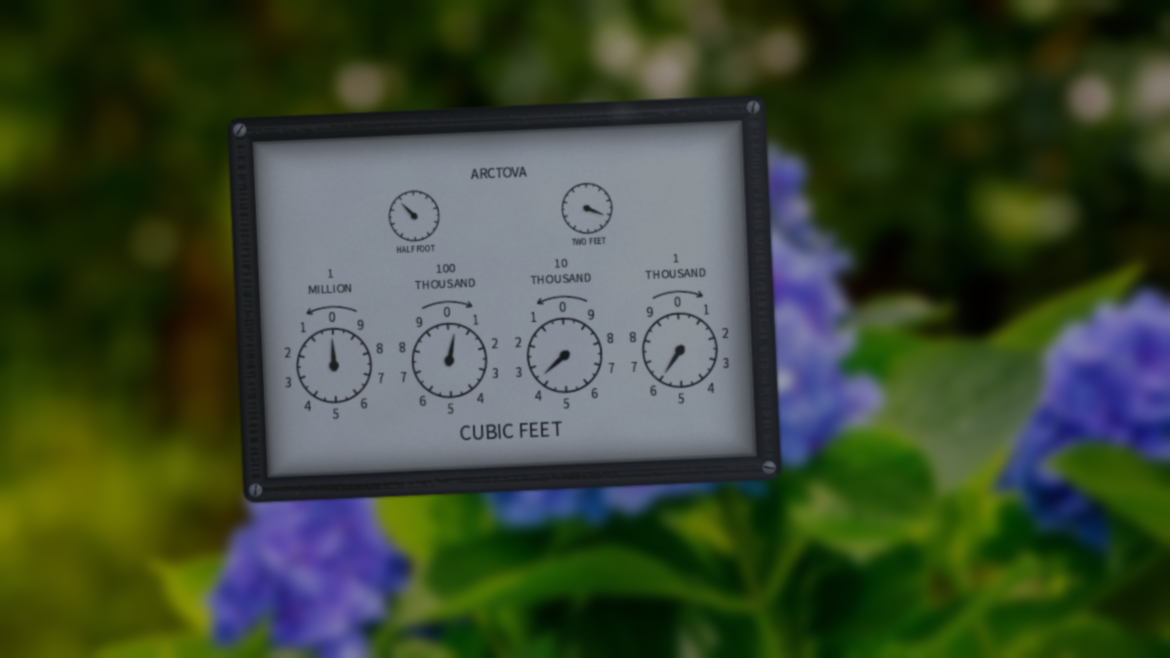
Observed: 3600 ft³
